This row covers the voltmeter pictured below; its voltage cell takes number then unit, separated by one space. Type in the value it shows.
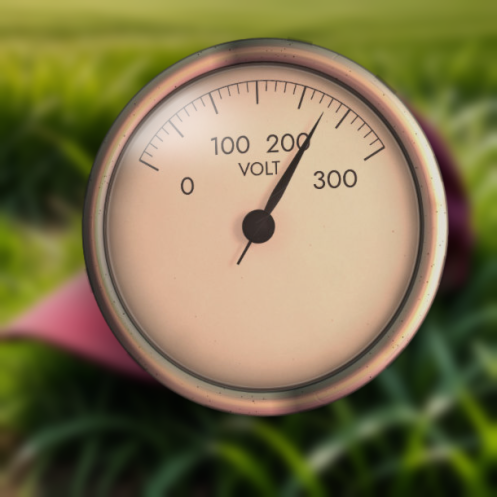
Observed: 230 V
